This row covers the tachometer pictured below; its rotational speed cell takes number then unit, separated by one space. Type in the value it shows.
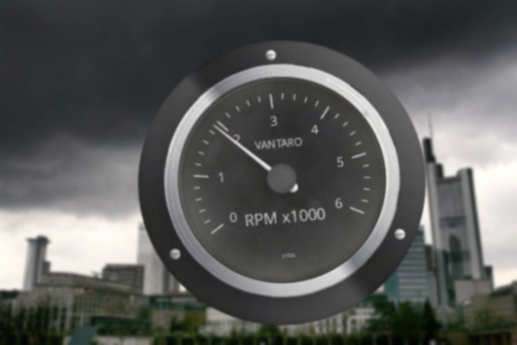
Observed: 1900 rpm
